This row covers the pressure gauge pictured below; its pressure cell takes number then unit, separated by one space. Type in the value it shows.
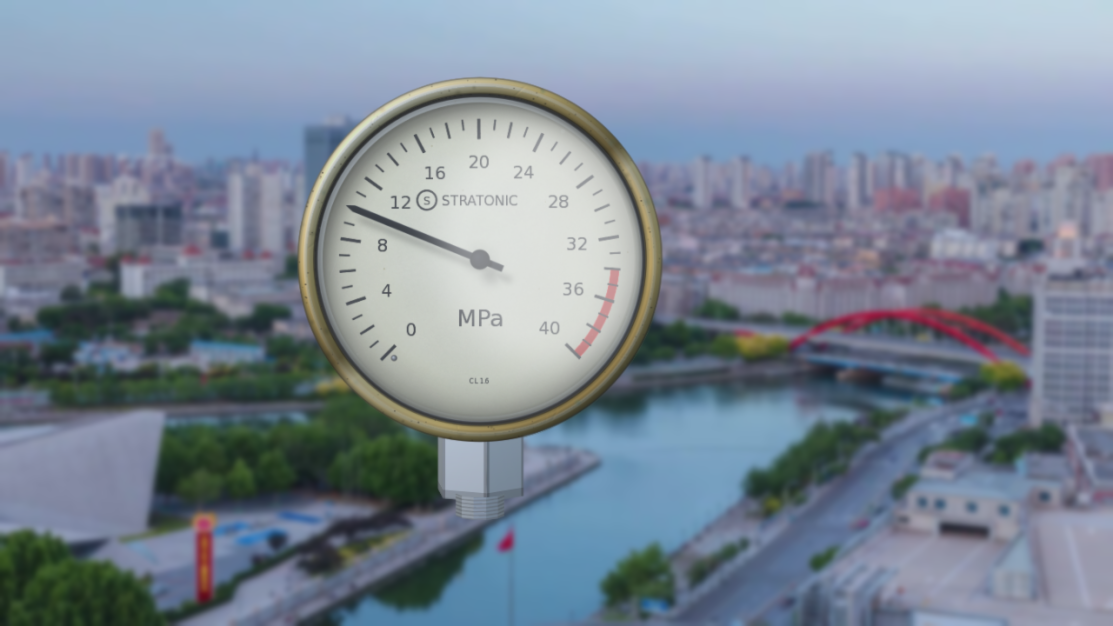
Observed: 10 MPa
